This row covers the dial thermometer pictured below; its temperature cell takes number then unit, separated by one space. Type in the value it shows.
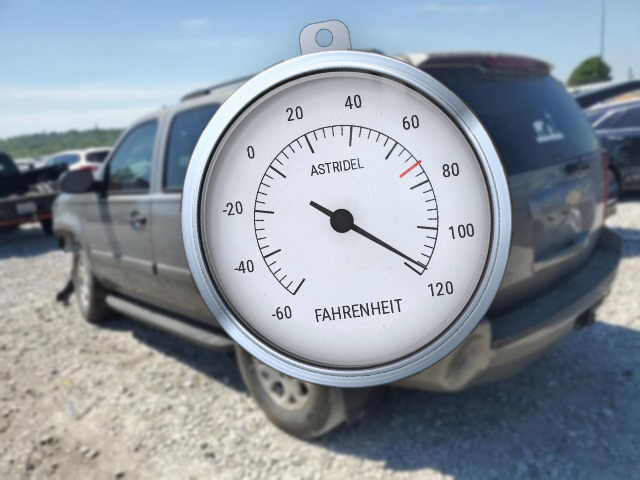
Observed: 116 °F
